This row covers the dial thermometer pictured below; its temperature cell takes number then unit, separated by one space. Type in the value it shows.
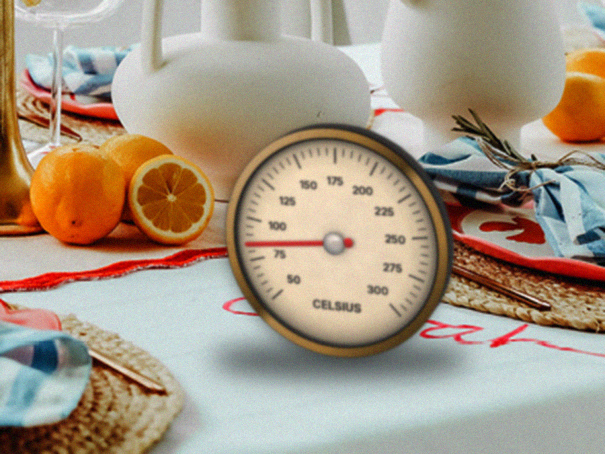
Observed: 85 °C
